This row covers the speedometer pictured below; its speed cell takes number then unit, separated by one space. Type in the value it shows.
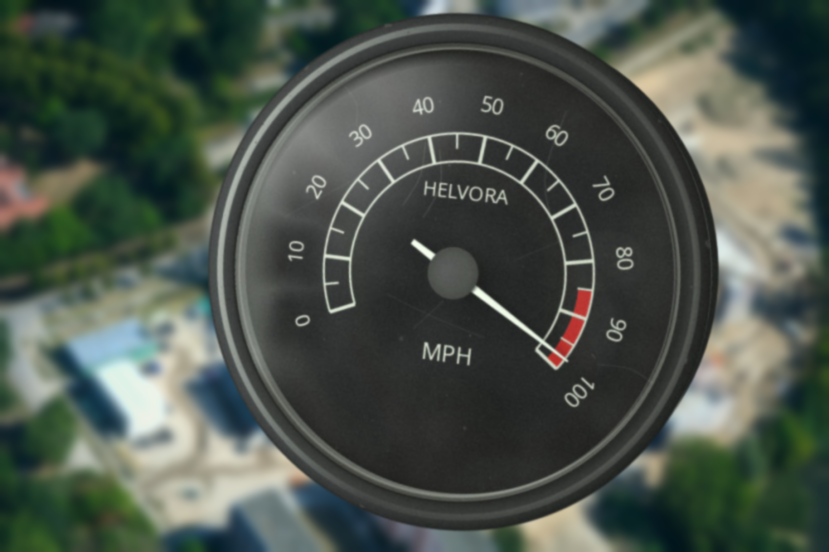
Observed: 97.5 mph
